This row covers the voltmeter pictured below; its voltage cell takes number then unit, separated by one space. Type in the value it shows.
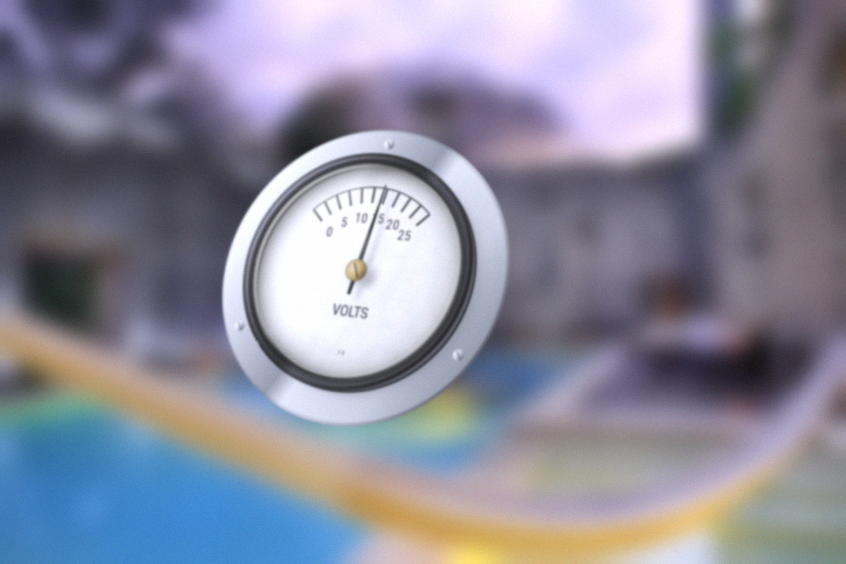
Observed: 15 V
